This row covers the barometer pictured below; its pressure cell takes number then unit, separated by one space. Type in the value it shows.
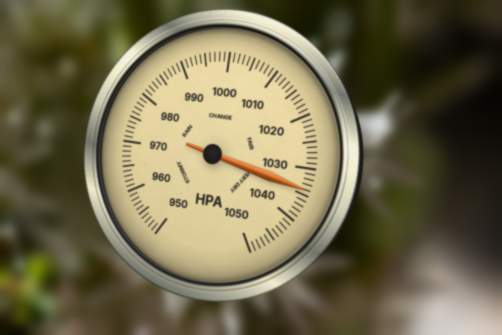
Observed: 1034 hPa
